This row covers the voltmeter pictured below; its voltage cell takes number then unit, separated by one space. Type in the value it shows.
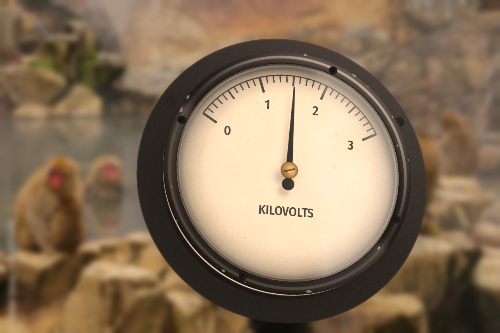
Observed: 1.5 kV
